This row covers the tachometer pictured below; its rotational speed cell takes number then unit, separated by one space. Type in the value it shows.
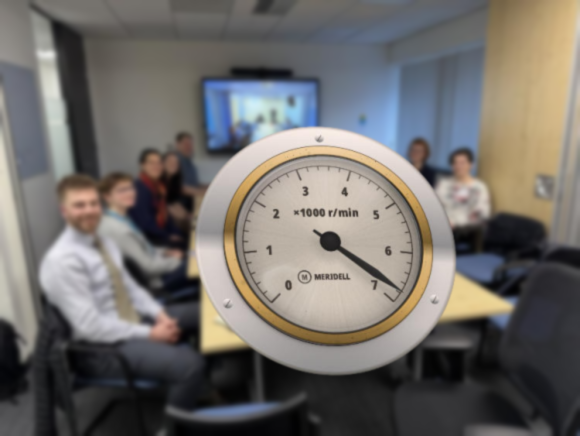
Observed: 6800 rpm
